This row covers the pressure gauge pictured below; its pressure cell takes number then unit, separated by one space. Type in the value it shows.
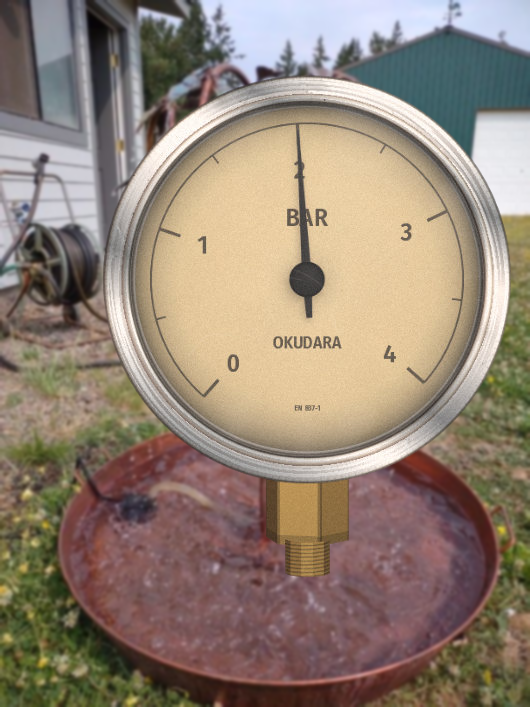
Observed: 2 bar
